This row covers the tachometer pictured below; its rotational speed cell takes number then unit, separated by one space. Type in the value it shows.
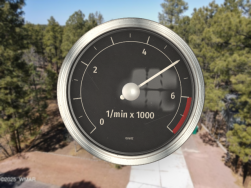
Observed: 5000 rpm
